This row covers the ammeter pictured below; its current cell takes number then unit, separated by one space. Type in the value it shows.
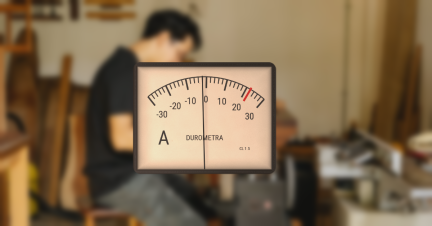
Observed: -2 A
